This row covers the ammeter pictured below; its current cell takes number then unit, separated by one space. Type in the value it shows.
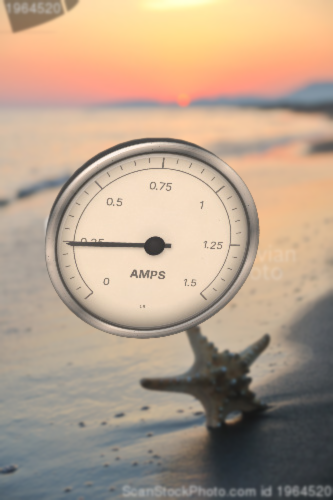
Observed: 0.25 A
